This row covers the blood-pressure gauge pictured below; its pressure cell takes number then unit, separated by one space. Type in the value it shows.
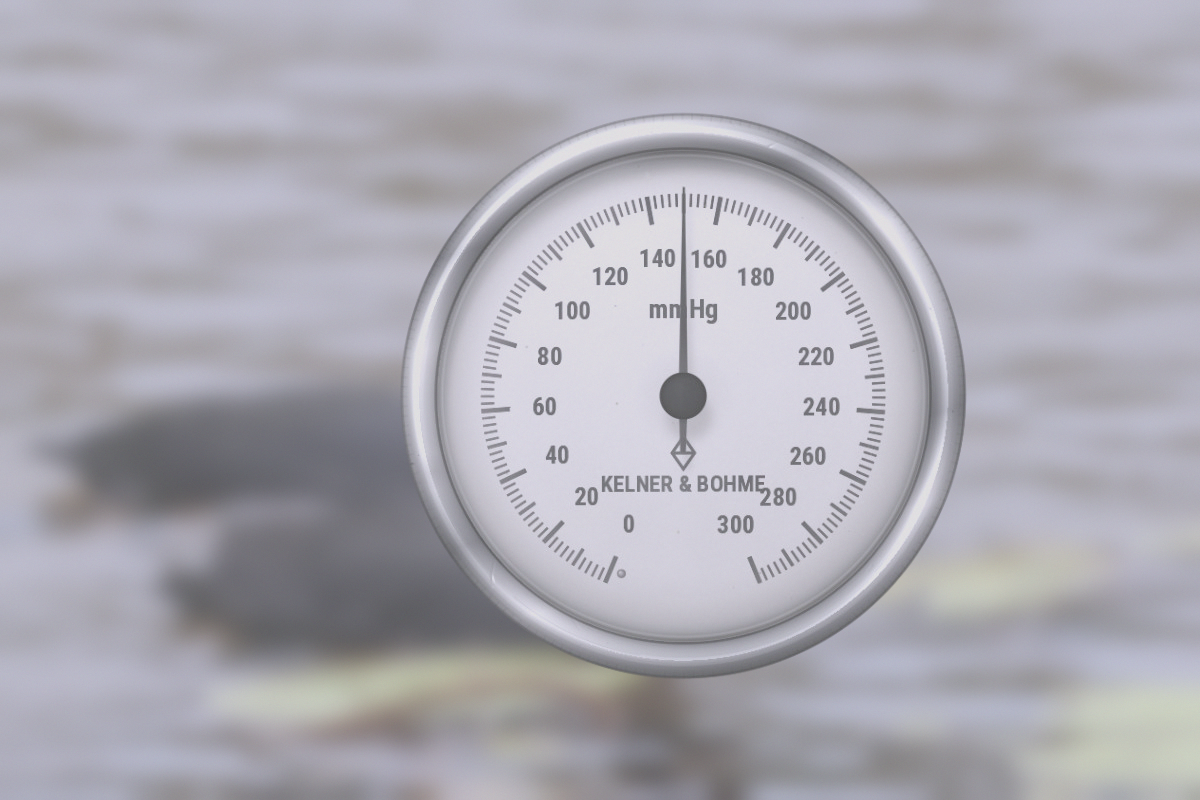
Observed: 150 mmHg
